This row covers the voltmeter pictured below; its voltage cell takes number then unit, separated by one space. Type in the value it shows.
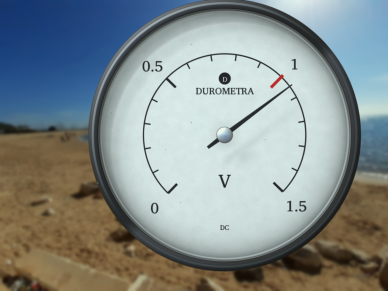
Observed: 1.05 V
